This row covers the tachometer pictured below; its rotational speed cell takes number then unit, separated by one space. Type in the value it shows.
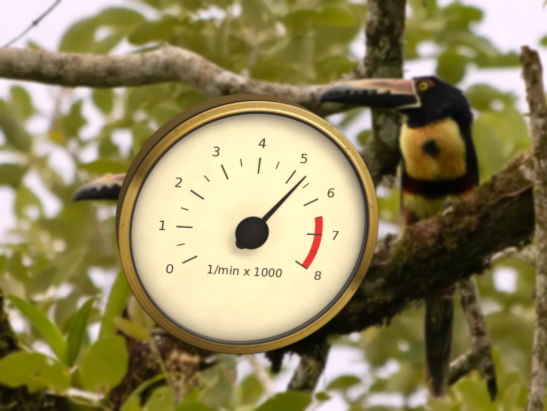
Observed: 5250 rpm
